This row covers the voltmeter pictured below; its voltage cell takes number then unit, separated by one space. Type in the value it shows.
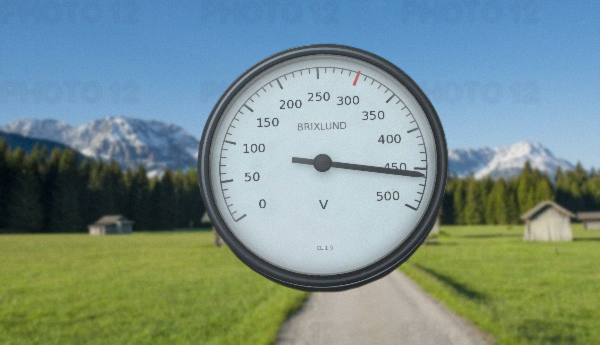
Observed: 460 V
